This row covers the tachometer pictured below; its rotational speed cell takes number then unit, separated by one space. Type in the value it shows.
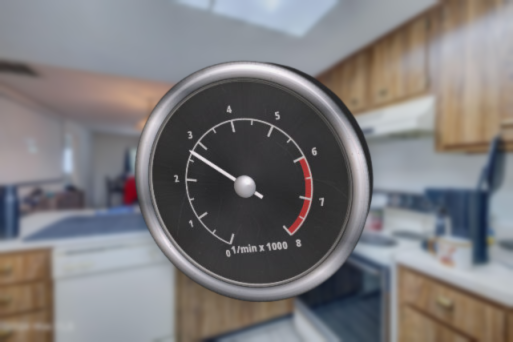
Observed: 2750 rpm
